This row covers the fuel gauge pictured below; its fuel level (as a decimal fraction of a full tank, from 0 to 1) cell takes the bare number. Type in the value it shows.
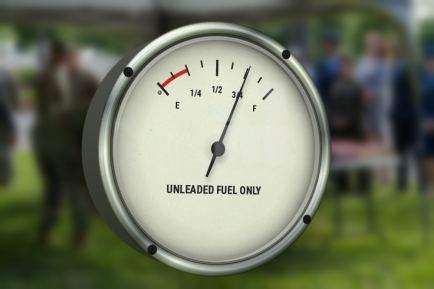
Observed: 0.75
